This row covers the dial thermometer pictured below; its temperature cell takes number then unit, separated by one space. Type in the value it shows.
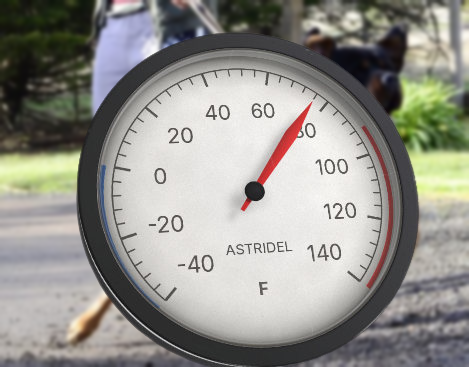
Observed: 76 °F
